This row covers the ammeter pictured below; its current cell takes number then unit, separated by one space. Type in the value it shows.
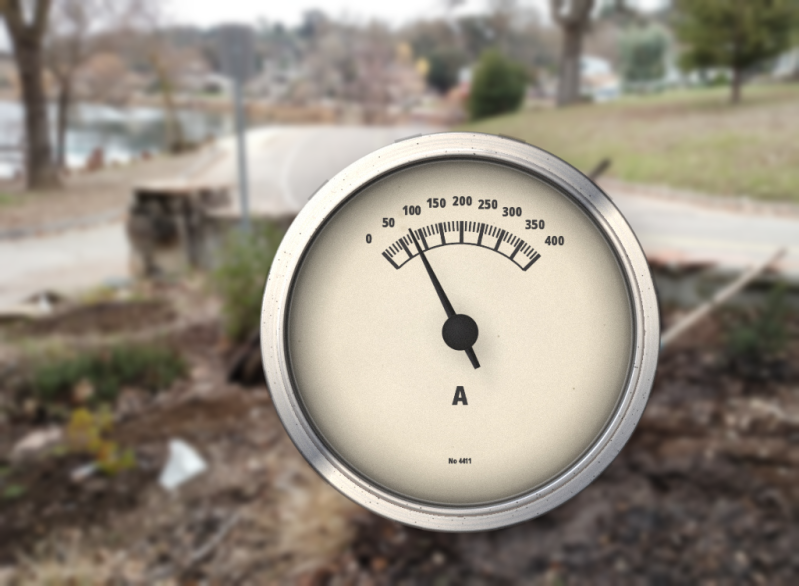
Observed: 80 A
